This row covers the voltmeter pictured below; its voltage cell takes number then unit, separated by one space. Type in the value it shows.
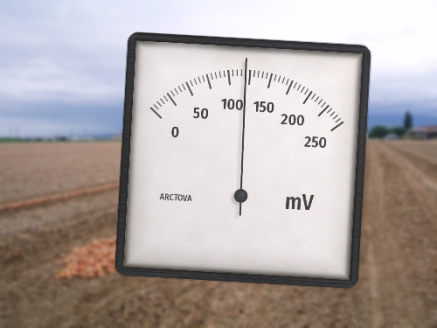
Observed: 120 mV
